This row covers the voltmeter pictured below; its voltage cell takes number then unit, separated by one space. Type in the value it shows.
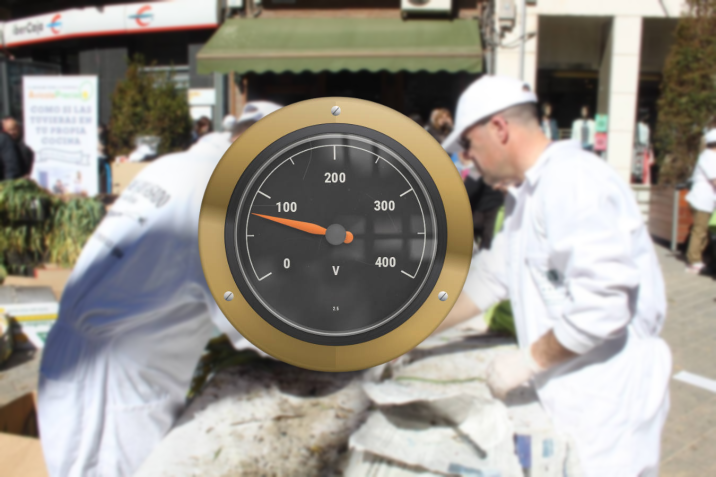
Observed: 75 V
